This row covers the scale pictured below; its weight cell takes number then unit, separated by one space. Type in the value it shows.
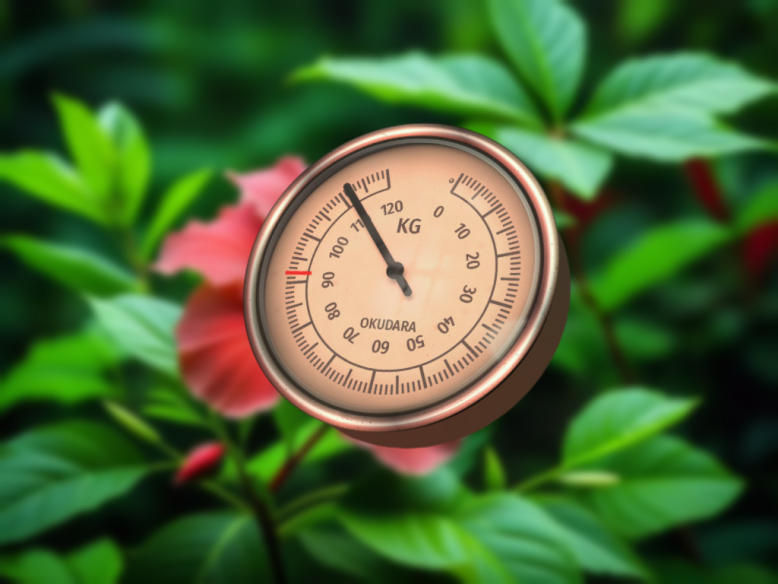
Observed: 112 kg
